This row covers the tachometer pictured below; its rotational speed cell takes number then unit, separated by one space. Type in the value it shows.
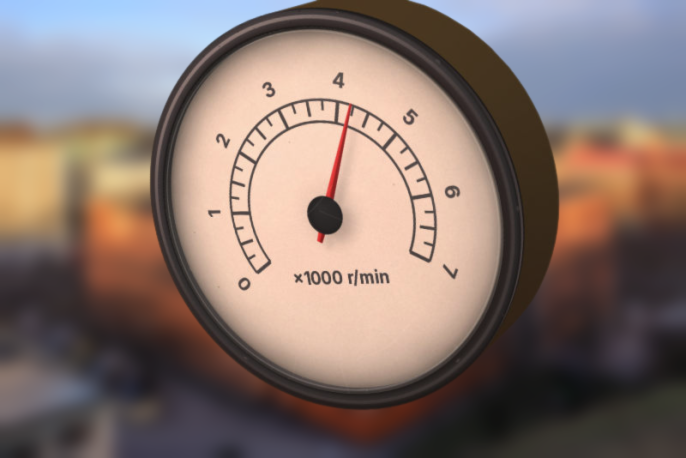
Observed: 4250 rpm
